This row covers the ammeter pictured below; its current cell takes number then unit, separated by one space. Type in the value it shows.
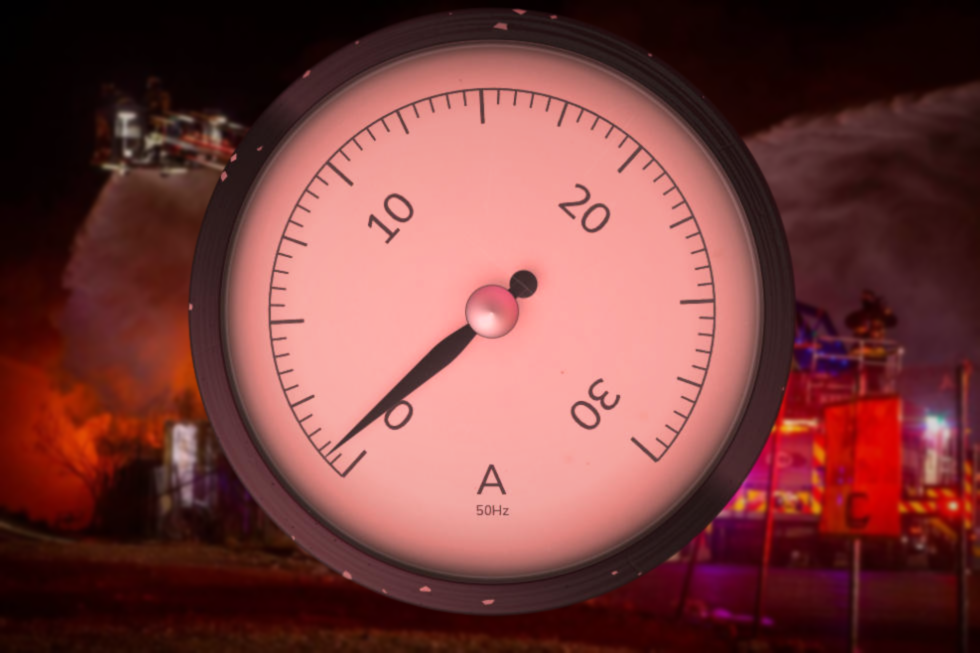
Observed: 0.75 A
